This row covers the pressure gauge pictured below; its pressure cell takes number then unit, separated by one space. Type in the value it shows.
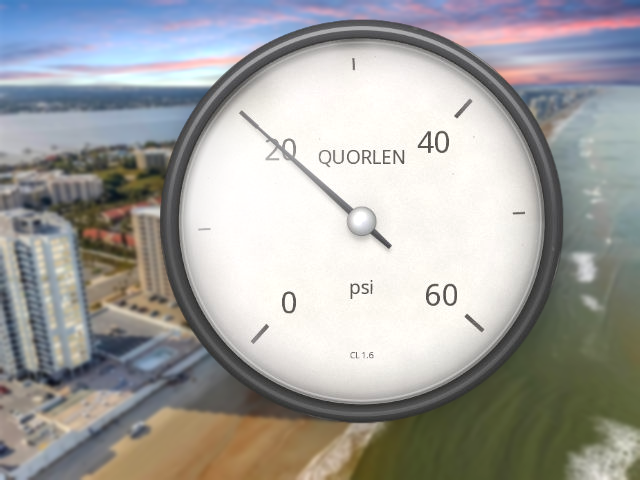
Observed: 20 psi
